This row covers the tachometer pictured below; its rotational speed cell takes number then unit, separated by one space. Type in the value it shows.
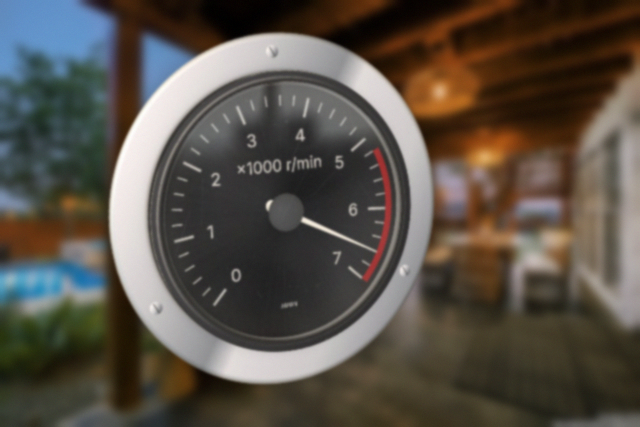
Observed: 6600 rpm
